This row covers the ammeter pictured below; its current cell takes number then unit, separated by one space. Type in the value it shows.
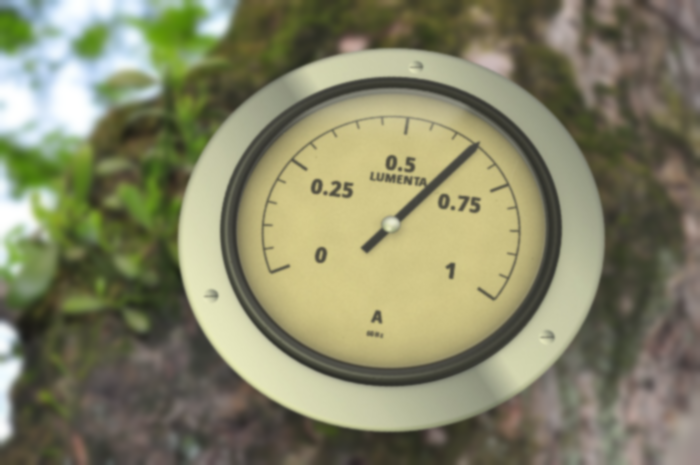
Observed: 0.65 A
